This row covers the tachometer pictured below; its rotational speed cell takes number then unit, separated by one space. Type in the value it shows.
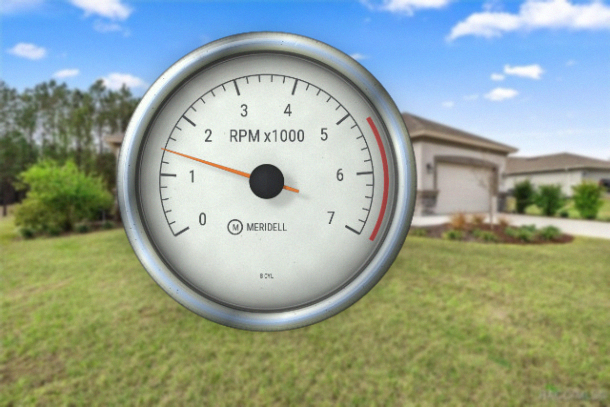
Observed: 1400 rpm
